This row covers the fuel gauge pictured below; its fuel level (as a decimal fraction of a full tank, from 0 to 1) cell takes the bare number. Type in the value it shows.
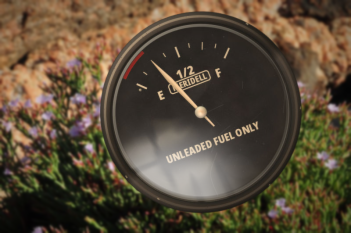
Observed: 0.25
